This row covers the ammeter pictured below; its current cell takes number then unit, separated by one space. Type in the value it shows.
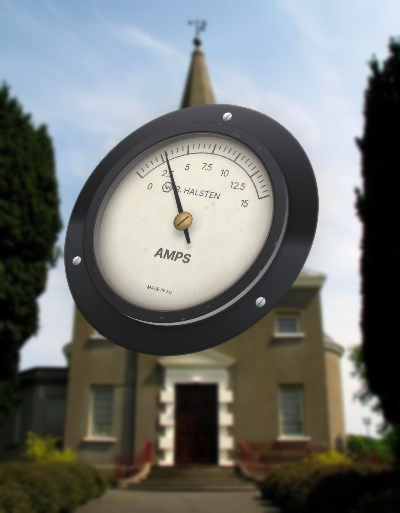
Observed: 3 A
